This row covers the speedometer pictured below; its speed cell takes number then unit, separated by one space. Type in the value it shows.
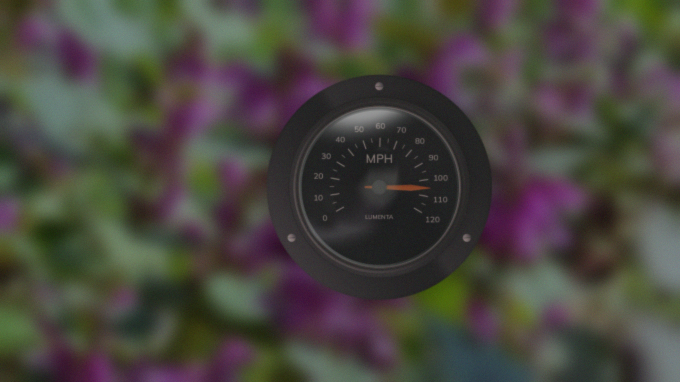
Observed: 105 mph
